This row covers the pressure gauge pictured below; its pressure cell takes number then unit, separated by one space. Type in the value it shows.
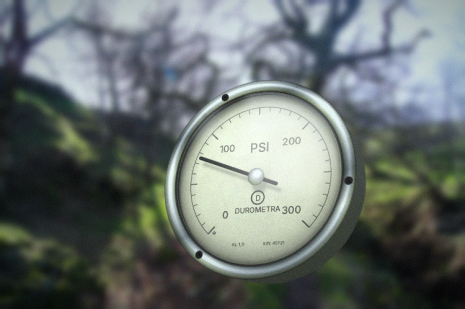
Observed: 75 psi
